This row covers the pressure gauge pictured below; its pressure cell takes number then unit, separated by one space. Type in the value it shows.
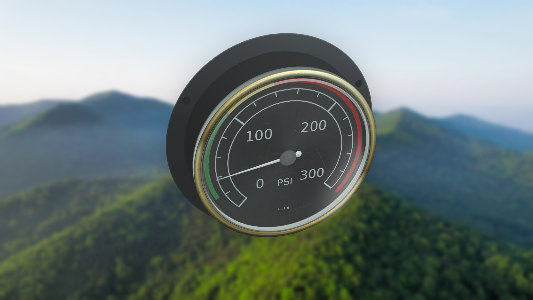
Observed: 40 psi
